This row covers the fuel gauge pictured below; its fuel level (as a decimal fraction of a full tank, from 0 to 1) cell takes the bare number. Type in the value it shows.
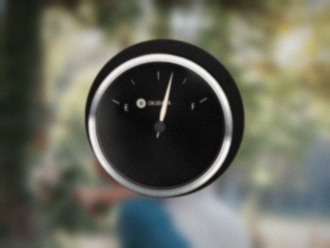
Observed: 0.625
